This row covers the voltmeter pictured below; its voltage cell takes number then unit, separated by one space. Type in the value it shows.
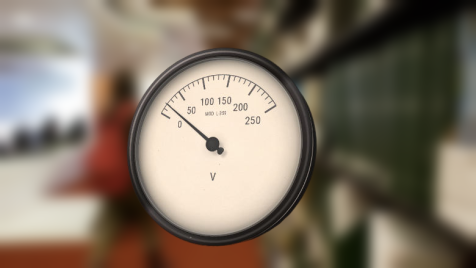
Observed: 20 V
